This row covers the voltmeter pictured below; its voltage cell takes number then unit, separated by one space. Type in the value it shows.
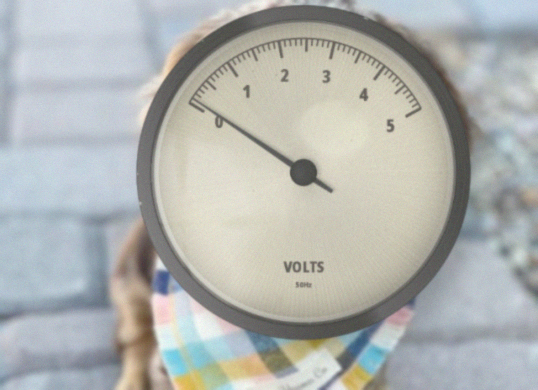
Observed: 0.1 V
